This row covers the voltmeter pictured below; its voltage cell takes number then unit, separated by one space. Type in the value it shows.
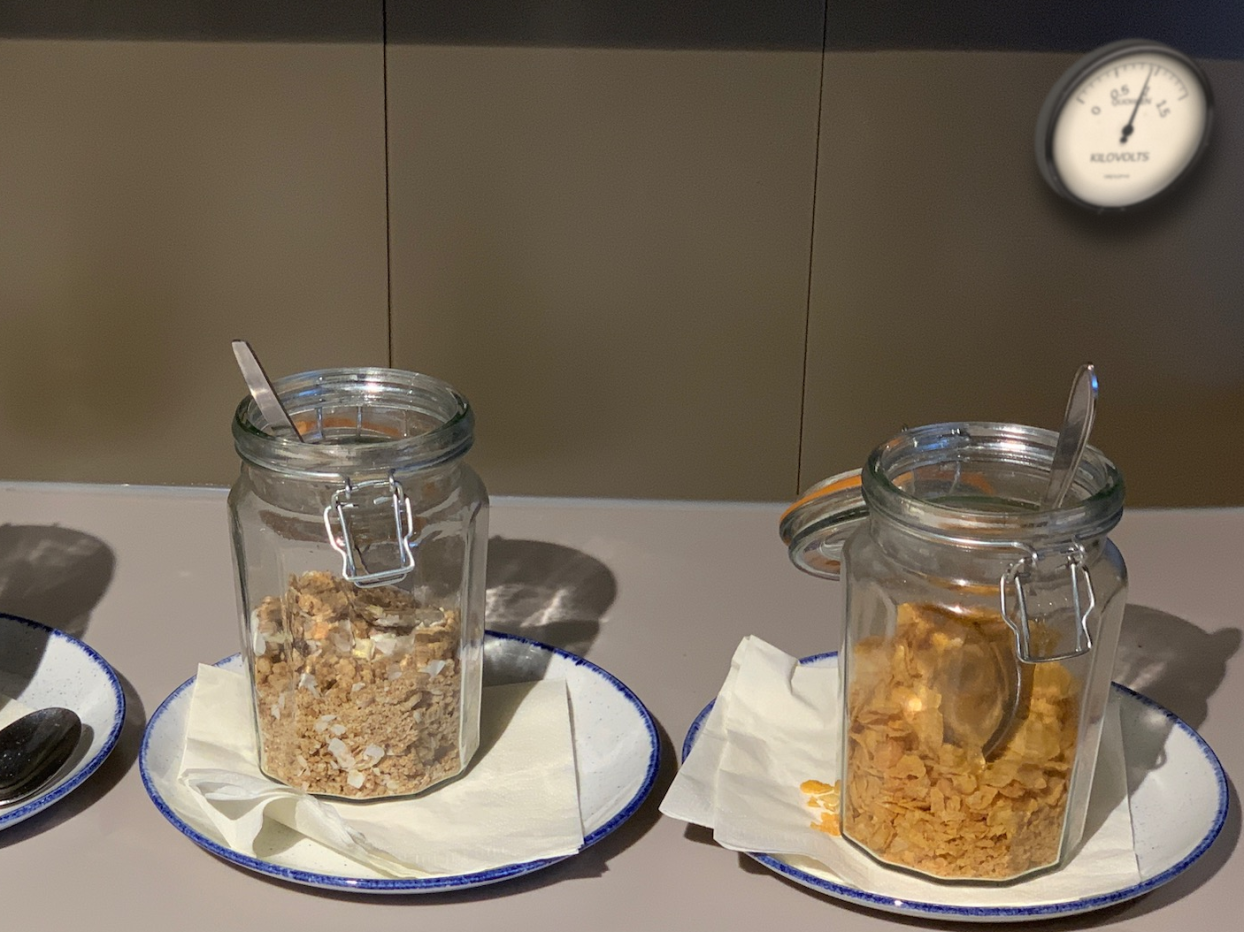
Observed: 0.9 kV
